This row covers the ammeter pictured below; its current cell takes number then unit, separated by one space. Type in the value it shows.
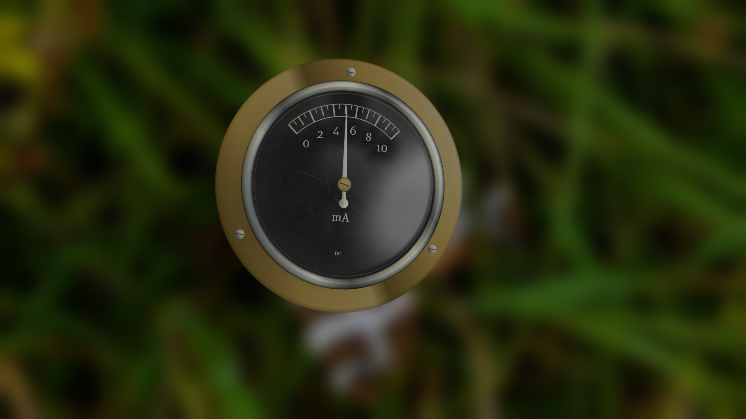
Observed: 5 mA
